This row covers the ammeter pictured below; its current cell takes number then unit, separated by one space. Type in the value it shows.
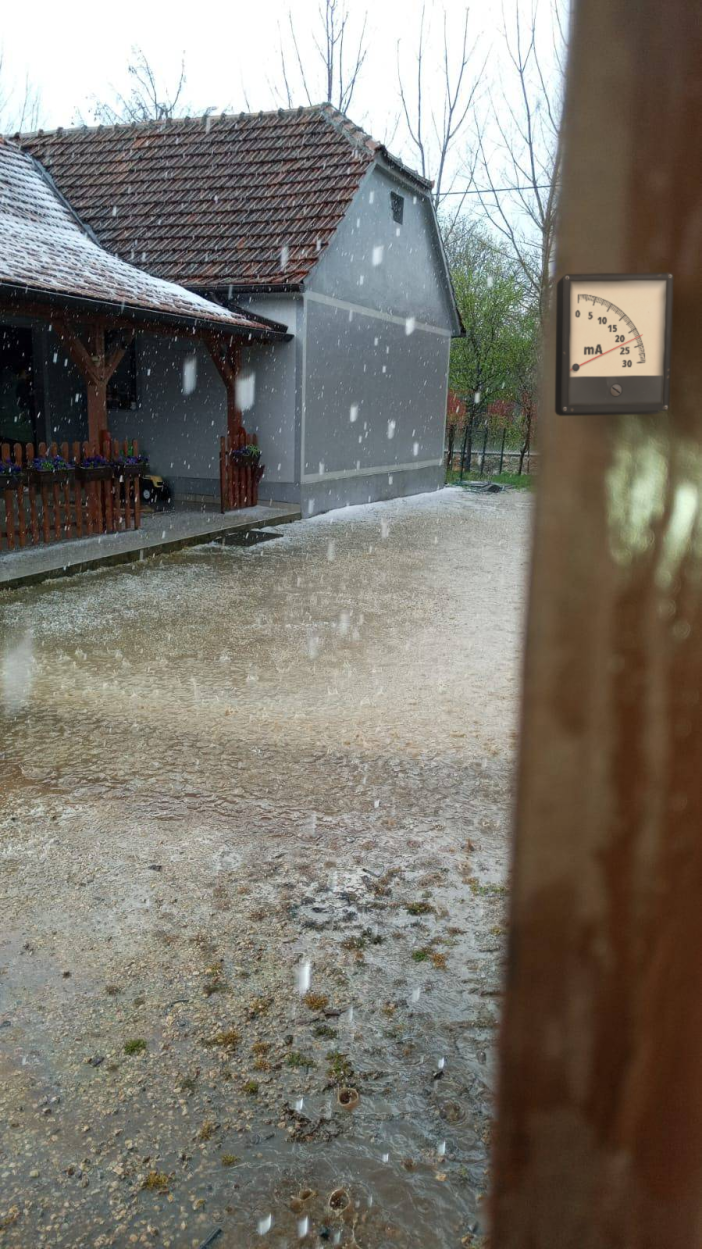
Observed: 22.5 mA
